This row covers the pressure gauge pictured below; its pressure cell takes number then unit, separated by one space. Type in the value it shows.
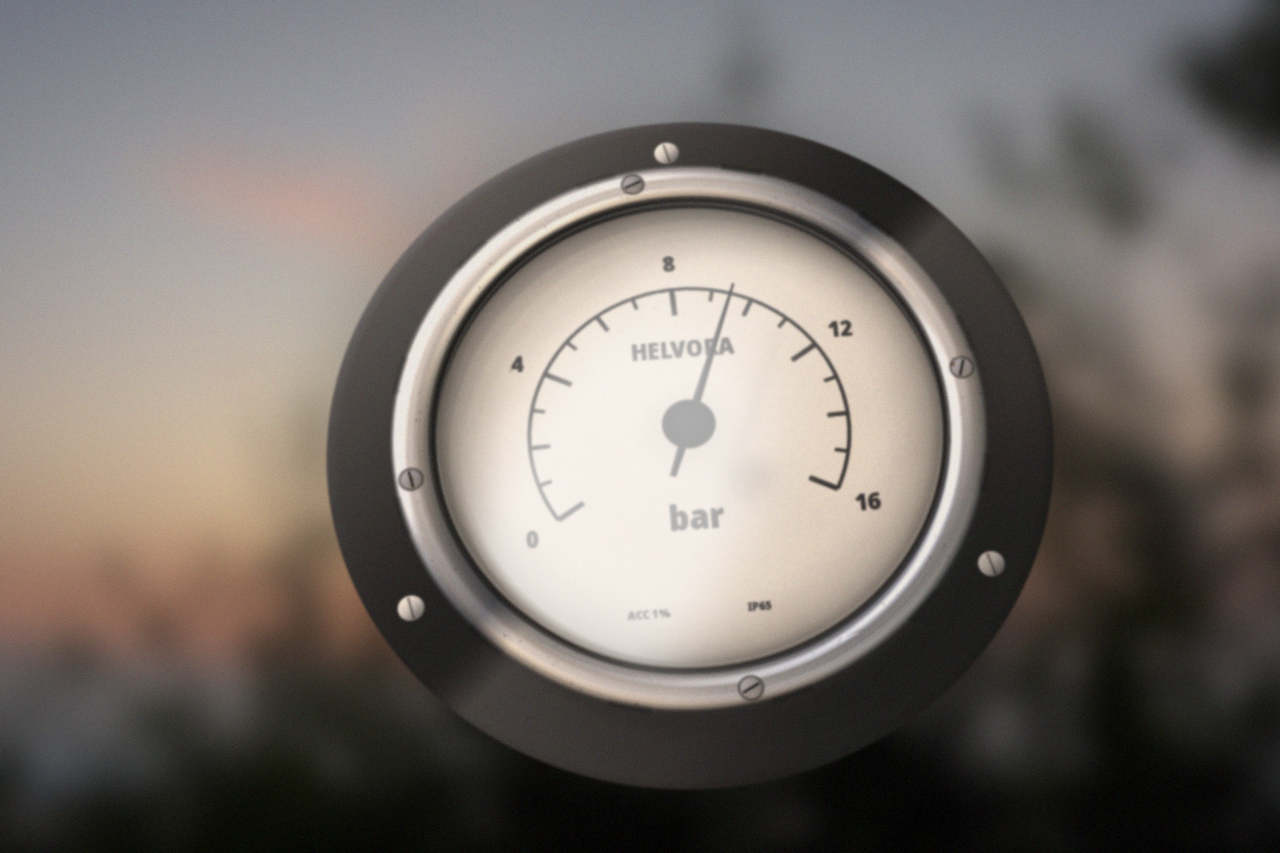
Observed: 9.5 bar
